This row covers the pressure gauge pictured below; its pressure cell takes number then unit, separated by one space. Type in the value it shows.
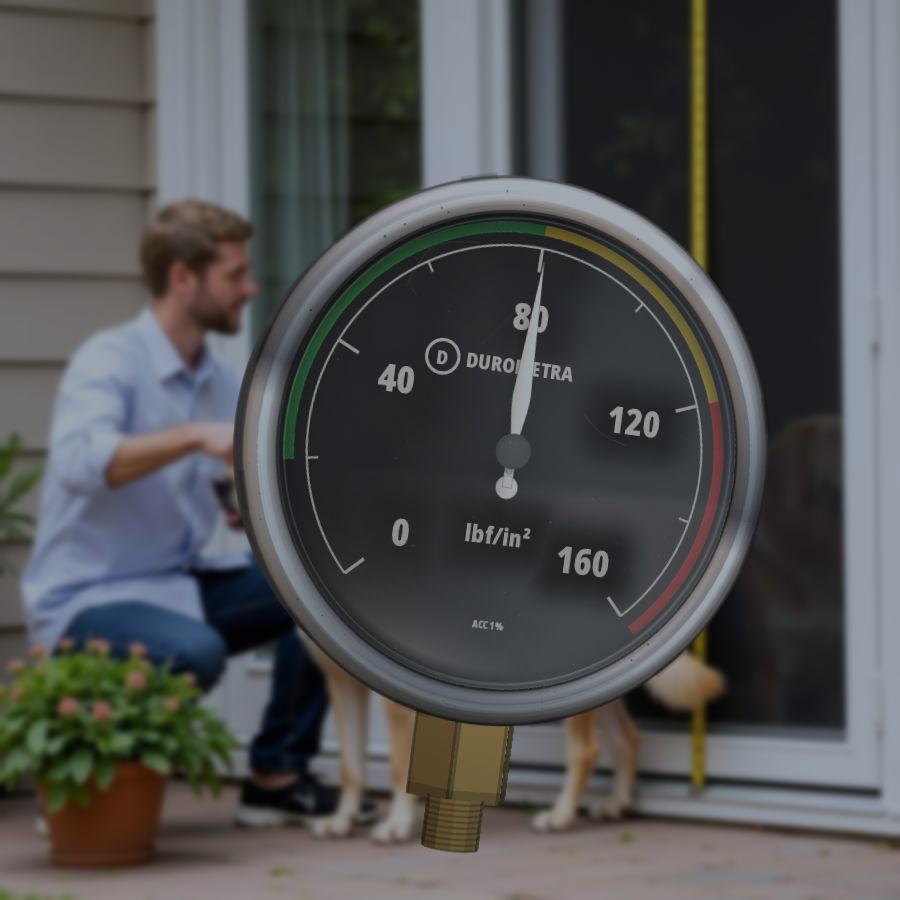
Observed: 80 psi
